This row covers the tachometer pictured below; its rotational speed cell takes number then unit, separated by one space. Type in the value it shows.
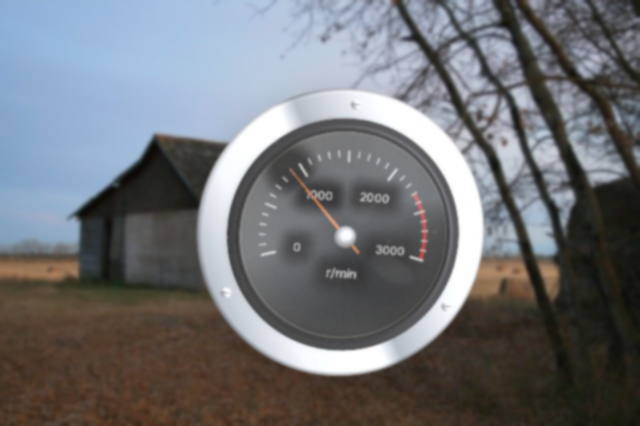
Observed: 900 rpm
